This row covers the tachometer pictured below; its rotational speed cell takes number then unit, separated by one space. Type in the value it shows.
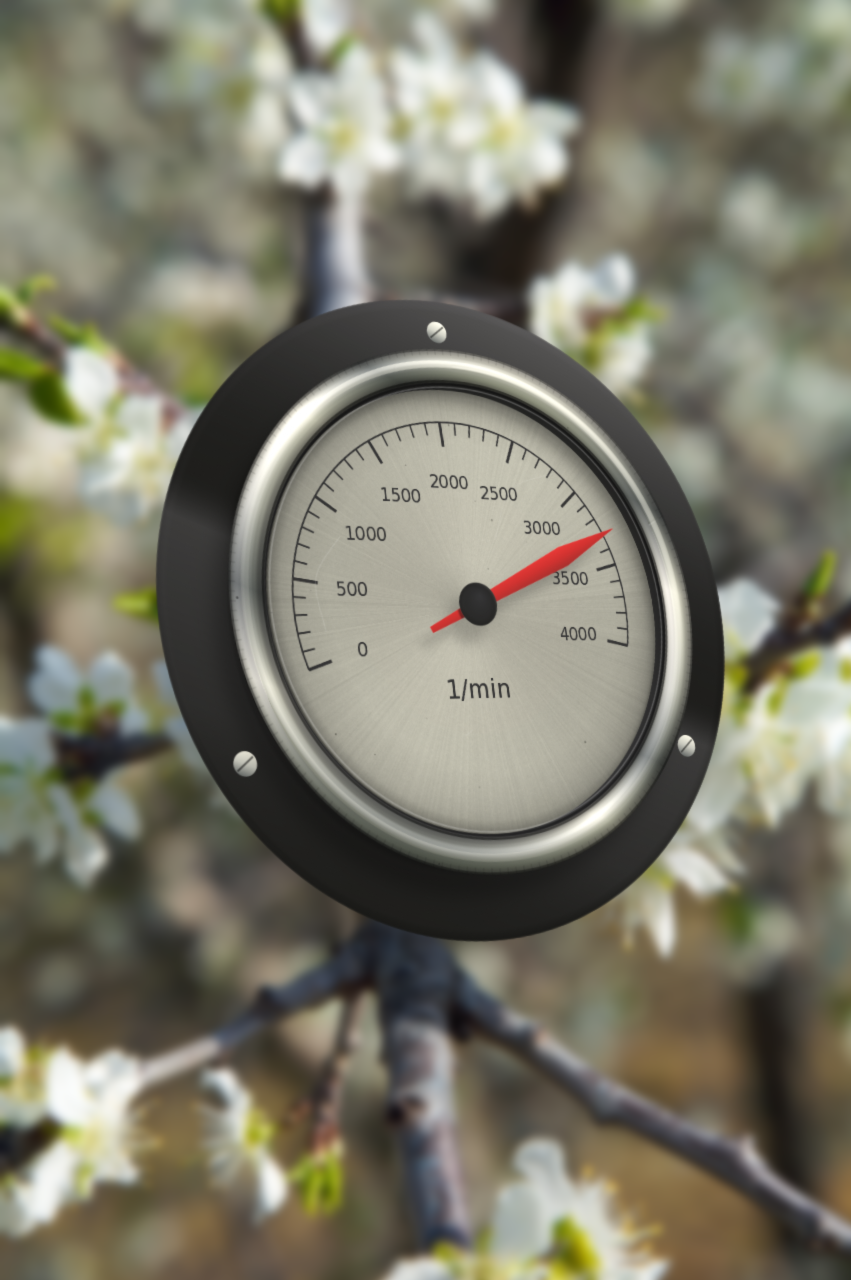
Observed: 3300 rpm
